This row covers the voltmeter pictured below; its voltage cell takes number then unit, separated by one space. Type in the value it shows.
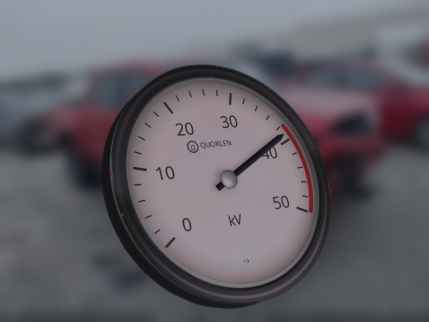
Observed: 39 kV
